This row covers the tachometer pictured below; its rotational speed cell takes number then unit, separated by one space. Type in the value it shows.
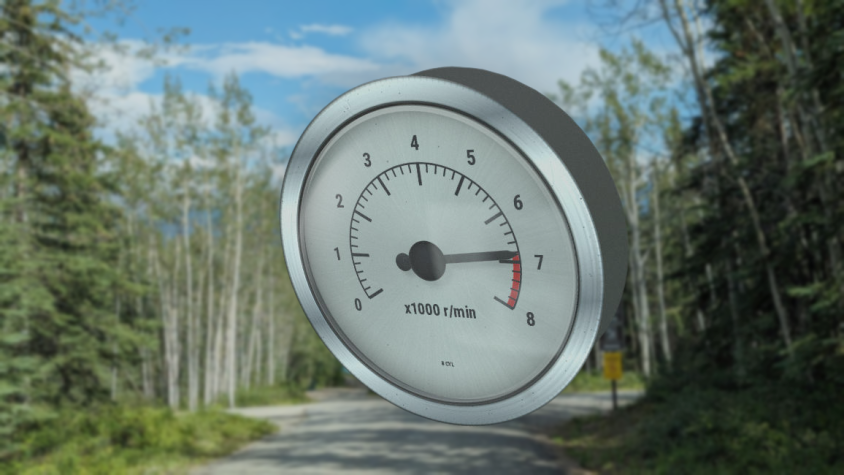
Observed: 6800 rpm
